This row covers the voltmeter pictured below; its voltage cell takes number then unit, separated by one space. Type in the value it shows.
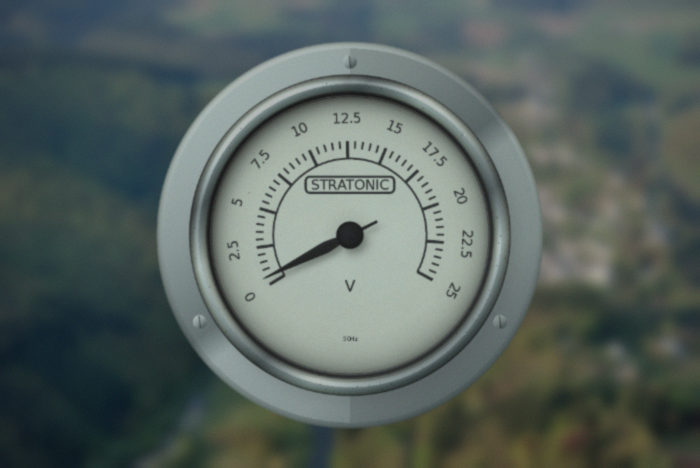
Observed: 0.5 V
